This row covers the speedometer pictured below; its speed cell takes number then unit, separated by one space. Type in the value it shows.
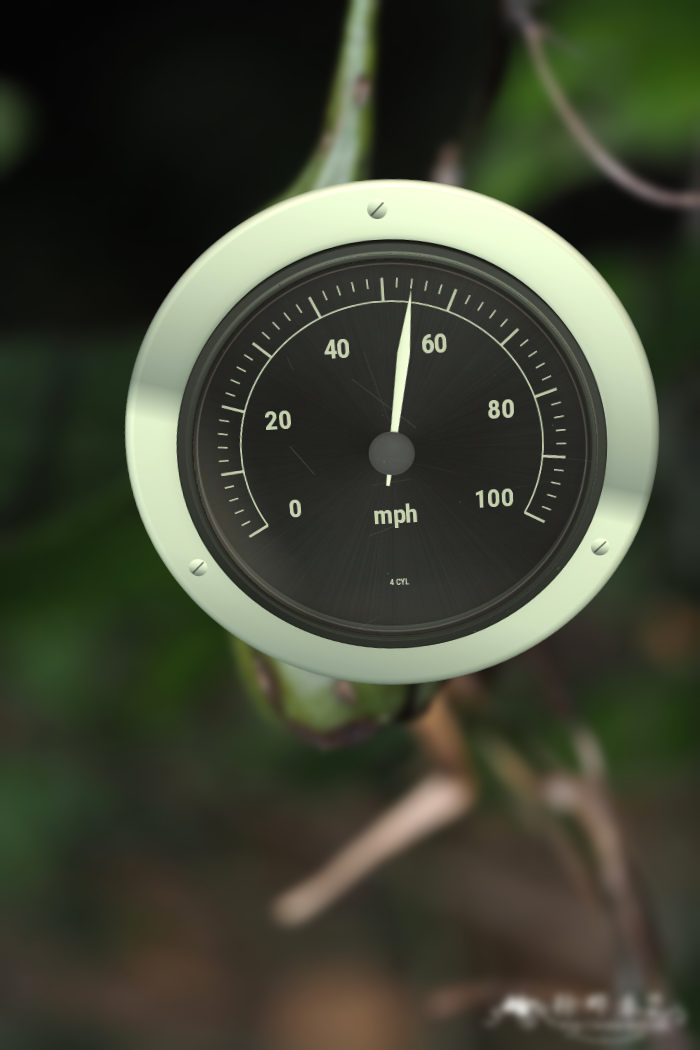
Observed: 54 mph
